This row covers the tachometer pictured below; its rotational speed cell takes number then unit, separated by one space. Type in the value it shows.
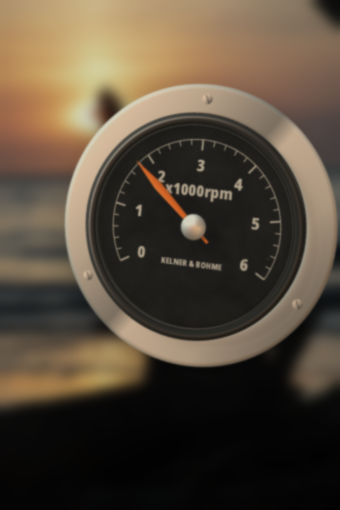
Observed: 1800 rpm
